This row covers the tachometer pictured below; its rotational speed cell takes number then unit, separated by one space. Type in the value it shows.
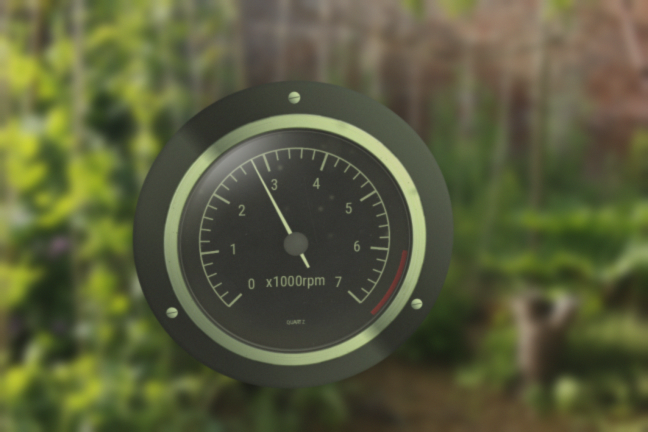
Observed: 2800 rpm
